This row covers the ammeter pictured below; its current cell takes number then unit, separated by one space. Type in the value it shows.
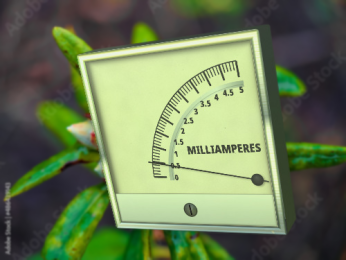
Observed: 0.5 mA
